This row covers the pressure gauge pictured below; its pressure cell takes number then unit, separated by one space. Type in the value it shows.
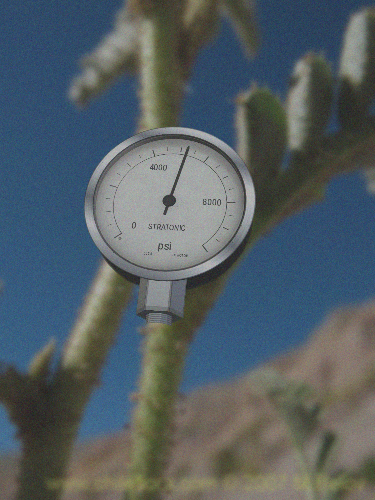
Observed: 5250 psi
